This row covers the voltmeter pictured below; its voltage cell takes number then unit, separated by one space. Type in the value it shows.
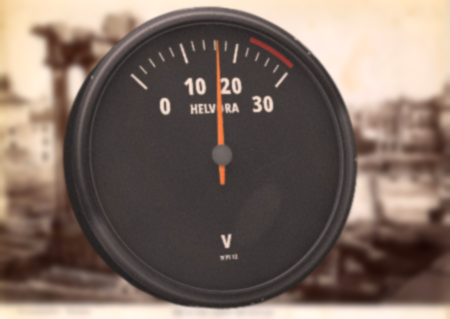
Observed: 16 V
